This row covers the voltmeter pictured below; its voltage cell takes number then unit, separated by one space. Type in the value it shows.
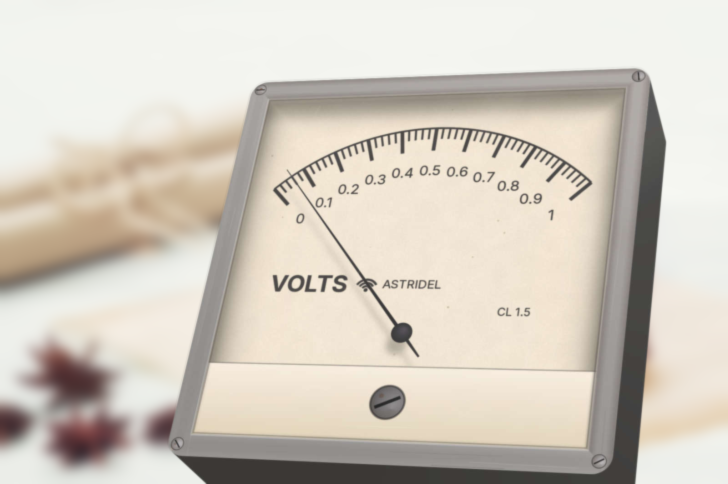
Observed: 0.06 V
